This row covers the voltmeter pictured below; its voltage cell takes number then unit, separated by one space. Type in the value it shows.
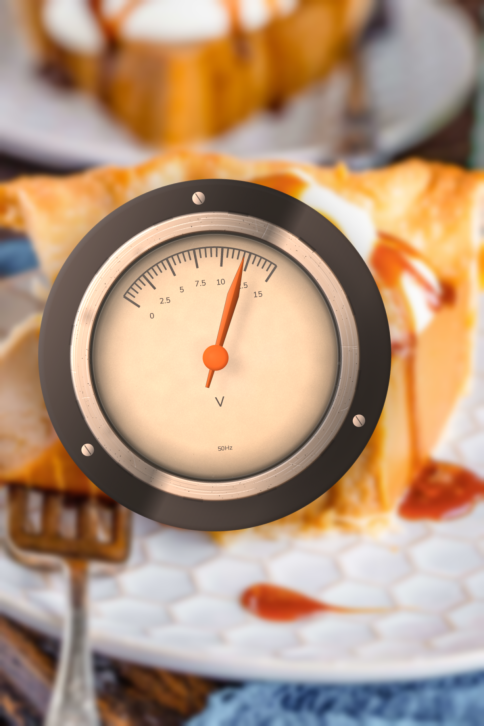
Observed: 12 V
